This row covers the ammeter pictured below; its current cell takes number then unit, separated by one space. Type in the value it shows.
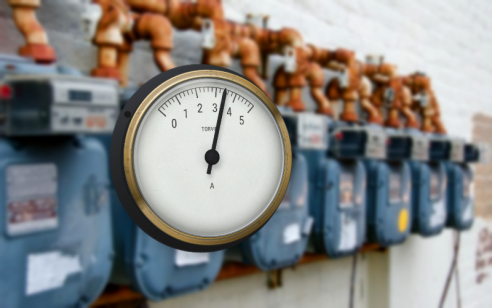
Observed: 3.4 A
